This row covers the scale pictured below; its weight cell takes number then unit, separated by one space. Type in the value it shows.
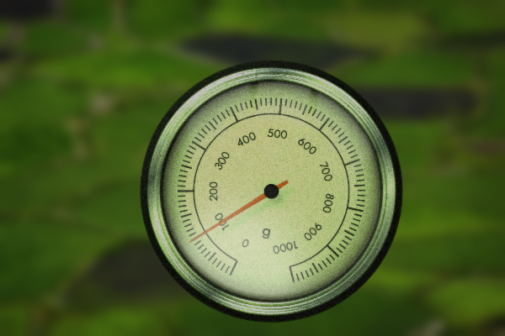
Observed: 100 g
